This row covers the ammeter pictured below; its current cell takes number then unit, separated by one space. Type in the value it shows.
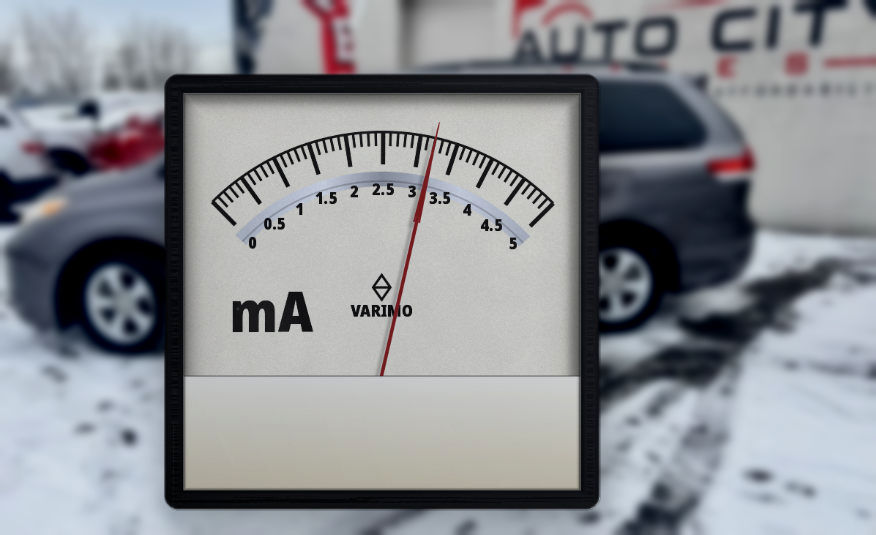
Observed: 3.2 mA
